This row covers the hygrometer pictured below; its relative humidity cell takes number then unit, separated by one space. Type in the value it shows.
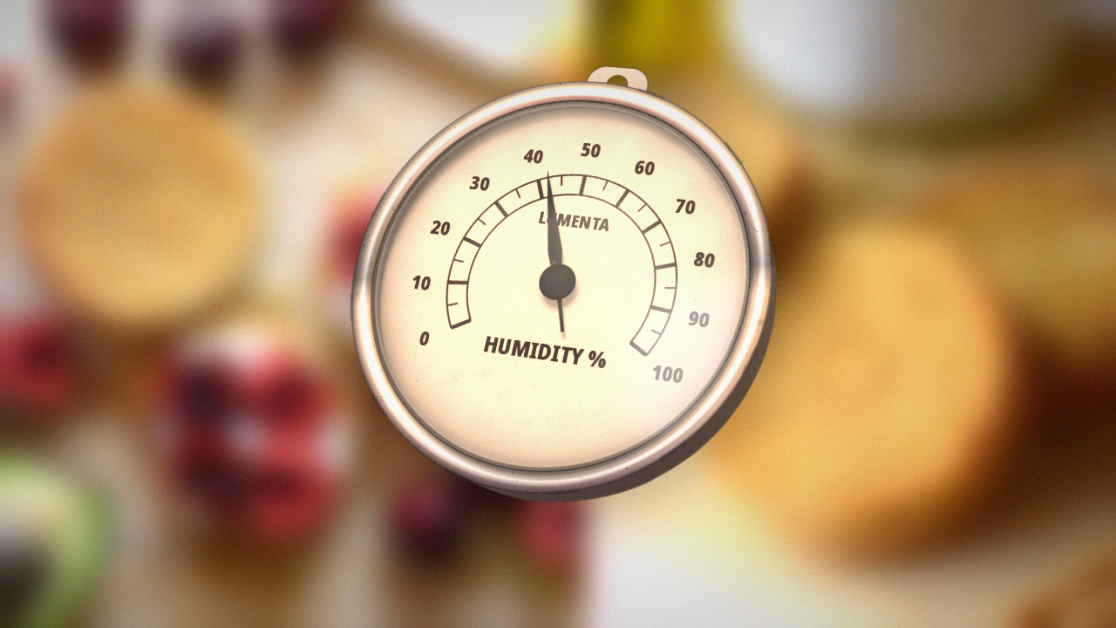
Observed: 42.5 %
